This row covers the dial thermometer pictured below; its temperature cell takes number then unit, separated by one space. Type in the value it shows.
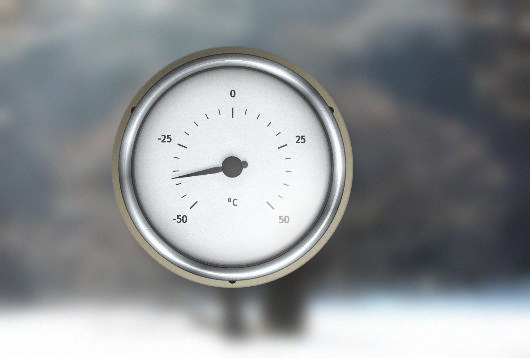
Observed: -37.5 °C
